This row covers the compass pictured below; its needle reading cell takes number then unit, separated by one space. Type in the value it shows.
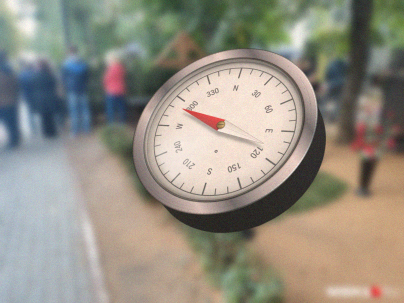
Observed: 290 °
